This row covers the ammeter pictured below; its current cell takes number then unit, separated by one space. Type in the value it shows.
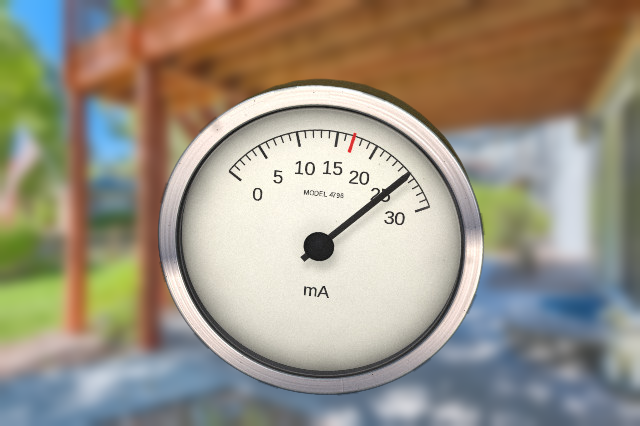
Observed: 25 mA
